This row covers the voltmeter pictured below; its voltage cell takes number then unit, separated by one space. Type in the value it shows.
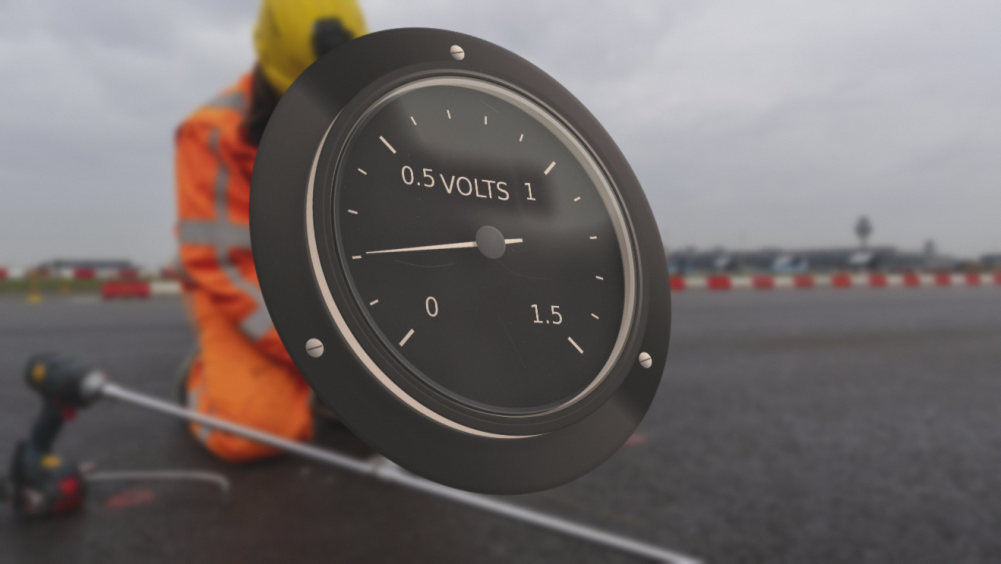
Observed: 0.2 V
